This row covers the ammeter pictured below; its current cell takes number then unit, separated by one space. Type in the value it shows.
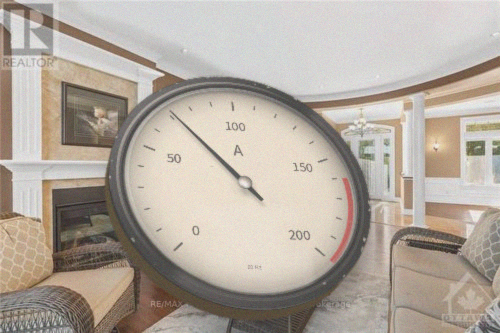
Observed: 70 A
